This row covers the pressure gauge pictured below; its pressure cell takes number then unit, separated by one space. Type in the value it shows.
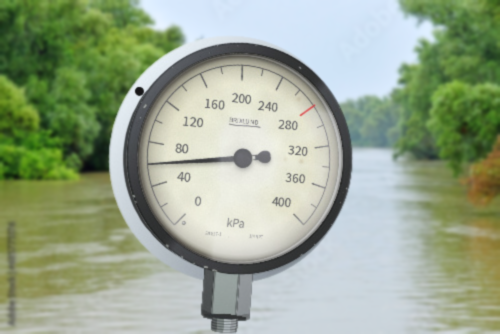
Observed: 60 kPa
